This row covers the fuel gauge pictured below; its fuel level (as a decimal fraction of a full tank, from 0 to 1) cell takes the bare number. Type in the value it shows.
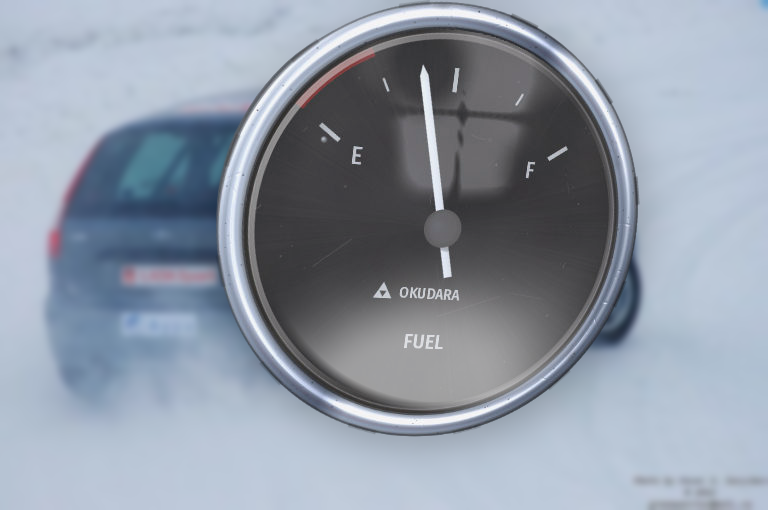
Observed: 0.375
